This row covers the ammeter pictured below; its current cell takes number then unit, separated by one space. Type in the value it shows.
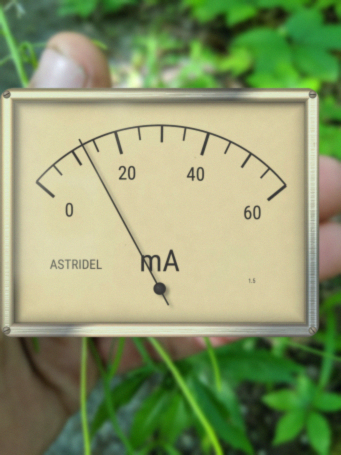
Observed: 12.5 mA
